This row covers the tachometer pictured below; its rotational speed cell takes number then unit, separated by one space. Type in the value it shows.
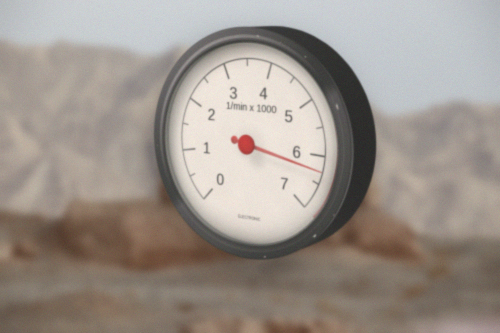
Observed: 6250 rpm
